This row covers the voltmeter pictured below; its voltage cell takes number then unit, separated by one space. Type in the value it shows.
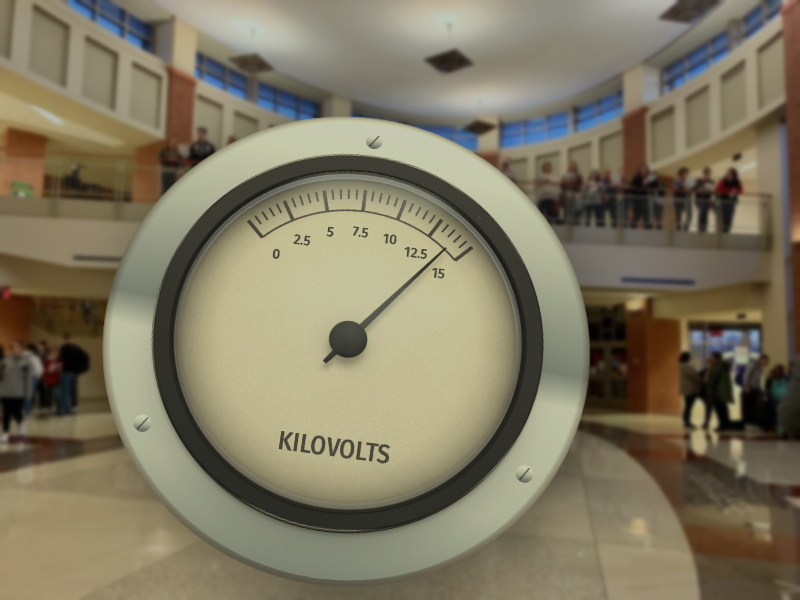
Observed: 14 kV
